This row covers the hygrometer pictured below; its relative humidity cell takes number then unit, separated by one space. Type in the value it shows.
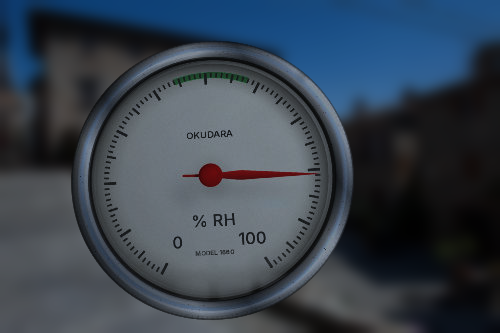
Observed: 81 %
